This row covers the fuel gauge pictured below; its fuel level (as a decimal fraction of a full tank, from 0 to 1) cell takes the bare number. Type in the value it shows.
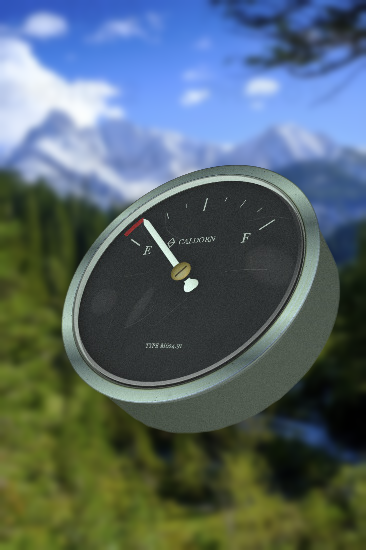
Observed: 0.125
